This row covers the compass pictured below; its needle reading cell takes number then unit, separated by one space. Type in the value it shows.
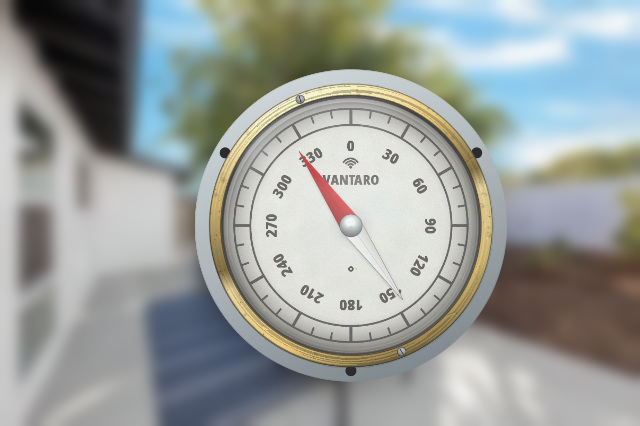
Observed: 325 °
